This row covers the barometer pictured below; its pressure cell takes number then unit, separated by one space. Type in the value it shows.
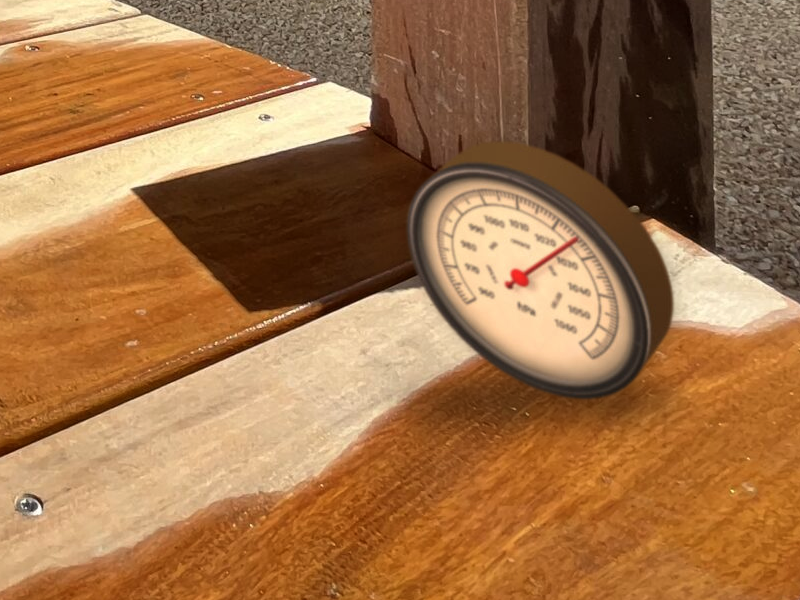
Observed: 1025 hPa
